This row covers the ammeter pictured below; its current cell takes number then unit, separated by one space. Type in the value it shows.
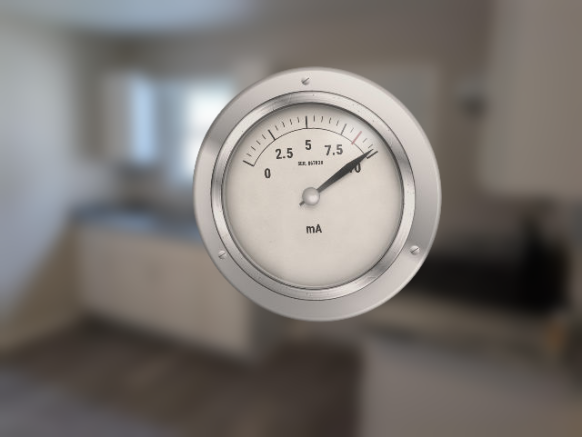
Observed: 9.75 mA
